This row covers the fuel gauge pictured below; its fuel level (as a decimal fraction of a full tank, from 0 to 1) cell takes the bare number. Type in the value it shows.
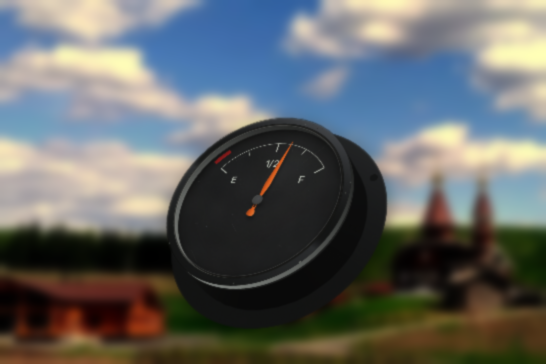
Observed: 0.625
